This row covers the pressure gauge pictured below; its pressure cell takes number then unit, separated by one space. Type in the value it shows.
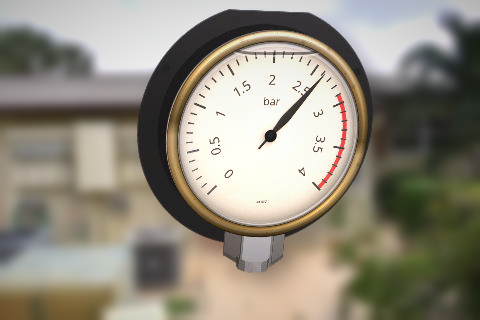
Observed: 2.6 bar
